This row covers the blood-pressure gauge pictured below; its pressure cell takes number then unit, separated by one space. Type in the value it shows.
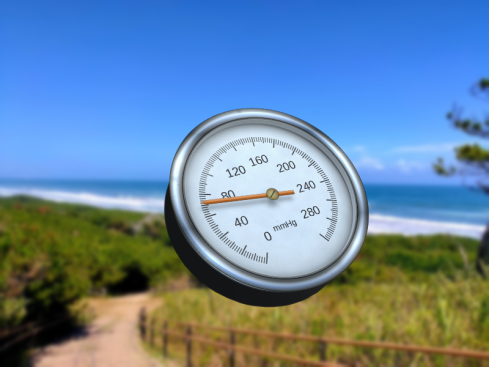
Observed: 70 mmHg
